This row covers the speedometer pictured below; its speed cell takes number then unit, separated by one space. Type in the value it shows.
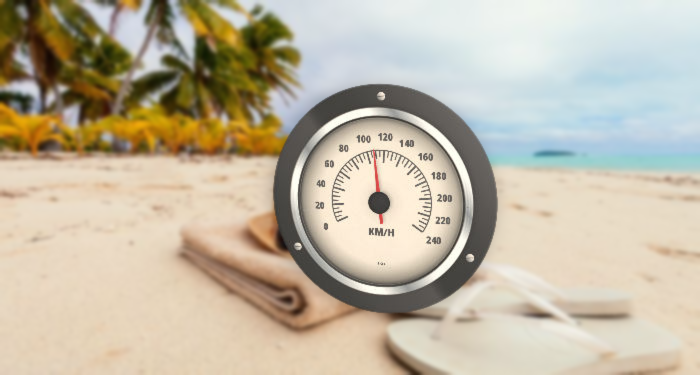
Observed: 110 km/h
